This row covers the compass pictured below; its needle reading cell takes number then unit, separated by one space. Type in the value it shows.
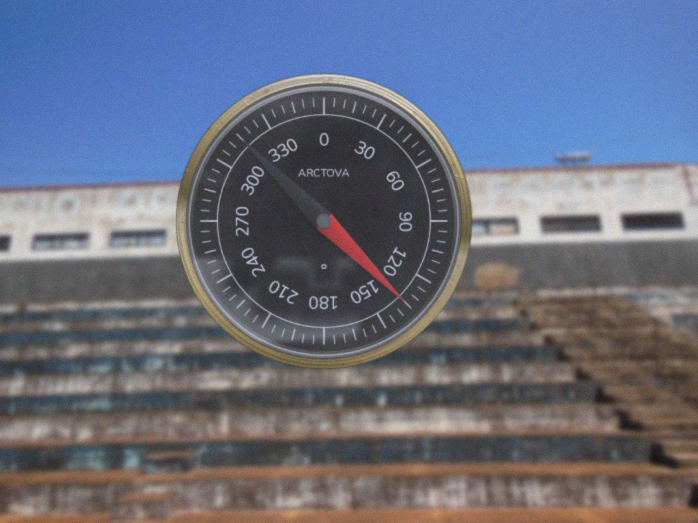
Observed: 135 °
